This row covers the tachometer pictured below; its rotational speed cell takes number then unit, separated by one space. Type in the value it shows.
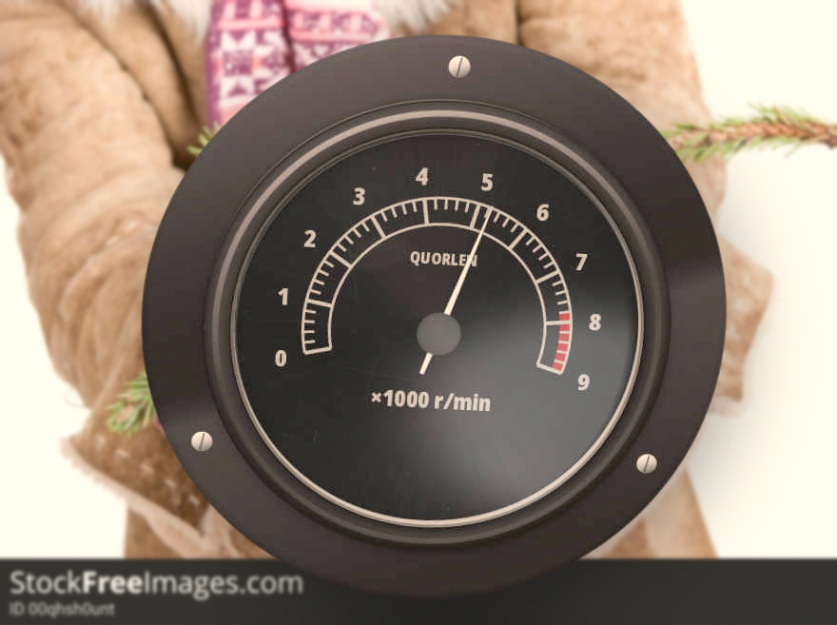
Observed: 5200 rpm
